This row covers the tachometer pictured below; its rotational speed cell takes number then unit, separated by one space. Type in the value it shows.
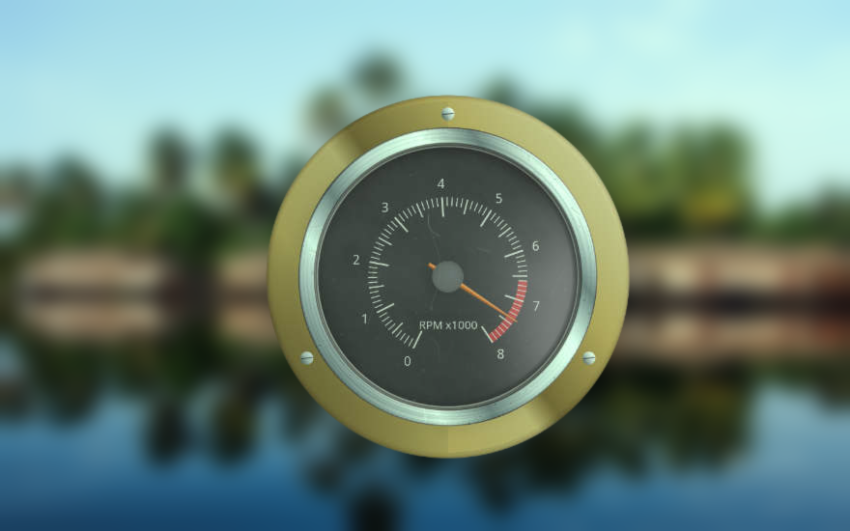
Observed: 7400 rpm
